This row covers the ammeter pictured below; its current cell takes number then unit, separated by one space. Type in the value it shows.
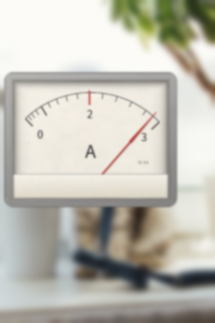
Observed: 2.9 A
